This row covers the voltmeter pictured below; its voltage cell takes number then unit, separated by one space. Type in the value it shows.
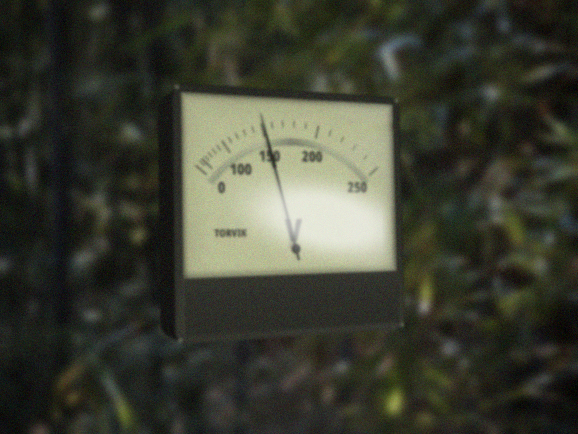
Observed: 150 V
